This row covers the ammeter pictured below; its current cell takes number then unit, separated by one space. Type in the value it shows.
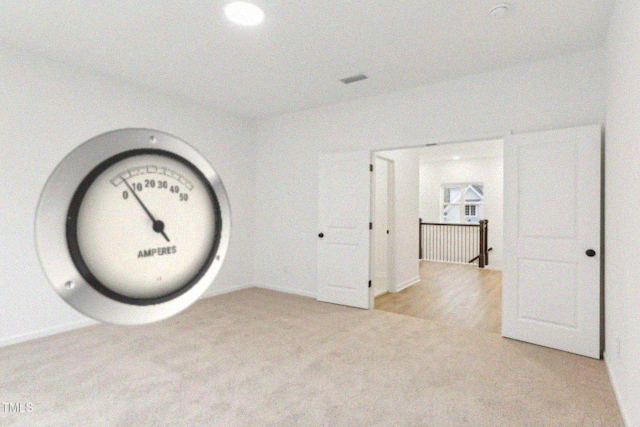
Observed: 5 A
